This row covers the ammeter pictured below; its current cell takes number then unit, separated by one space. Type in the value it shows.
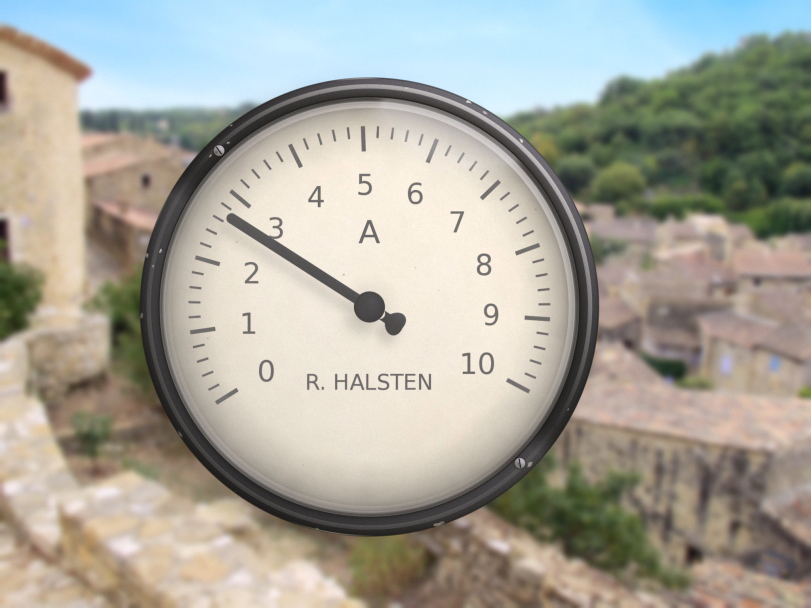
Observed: 2.7 A
